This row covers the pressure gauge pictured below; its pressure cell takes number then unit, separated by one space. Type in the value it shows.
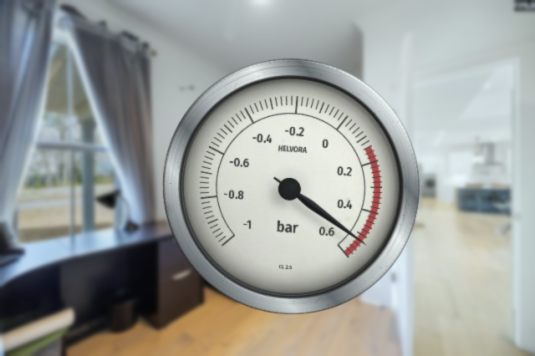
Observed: 0.52 bar
